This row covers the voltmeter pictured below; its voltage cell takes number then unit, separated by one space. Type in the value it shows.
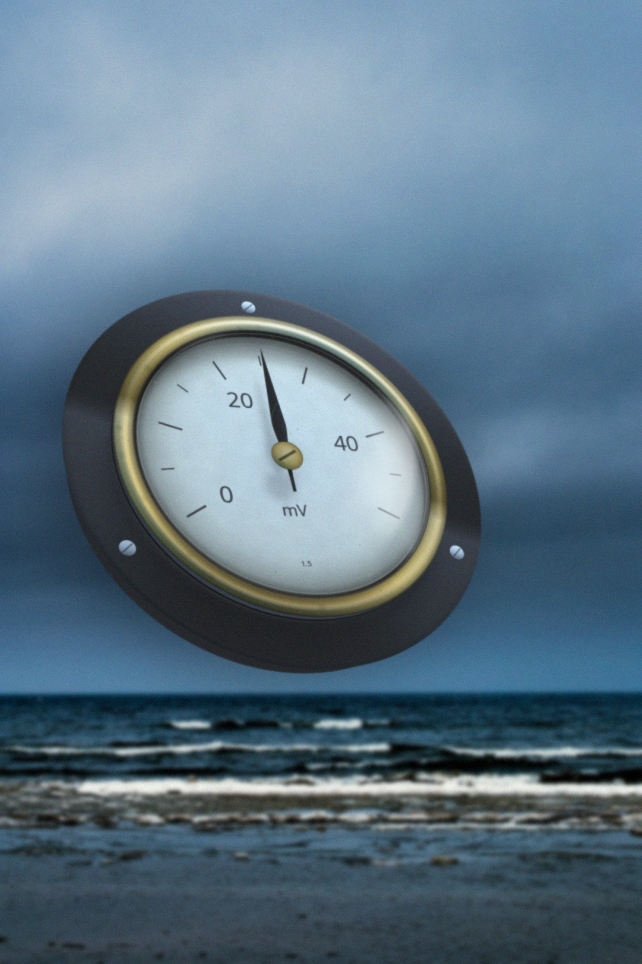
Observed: 25 mV
